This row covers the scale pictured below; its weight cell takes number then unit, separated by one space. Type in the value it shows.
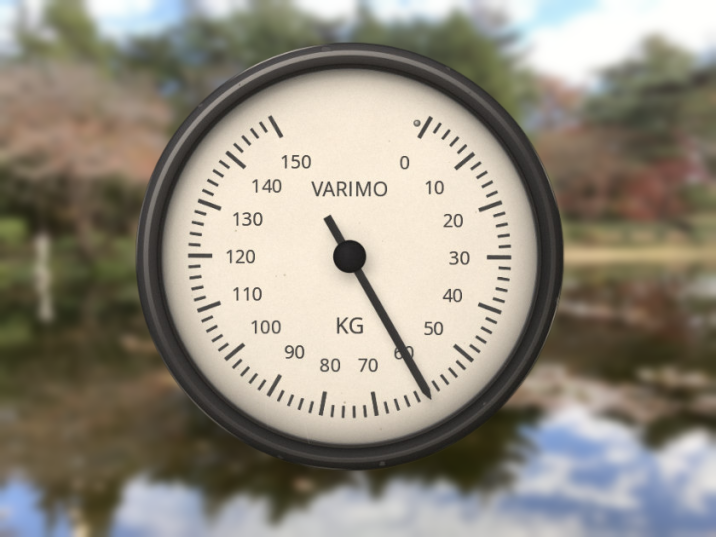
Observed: 60 kg
